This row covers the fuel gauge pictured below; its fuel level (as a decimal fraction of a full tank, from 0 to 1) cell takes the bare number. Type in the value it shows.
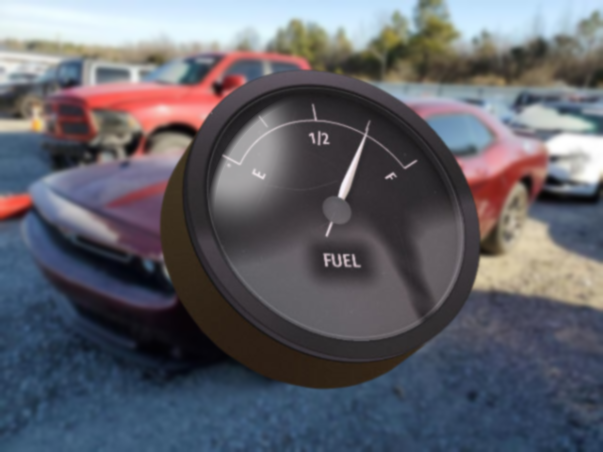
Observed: 0.75
